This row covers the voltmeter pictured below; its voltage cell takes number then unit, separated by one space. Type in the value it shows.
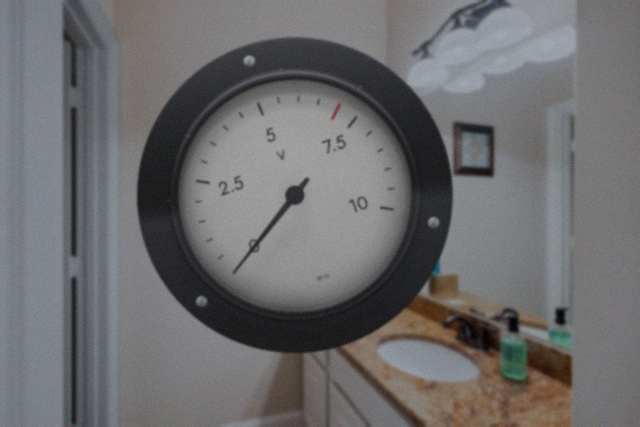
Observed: 0 V
